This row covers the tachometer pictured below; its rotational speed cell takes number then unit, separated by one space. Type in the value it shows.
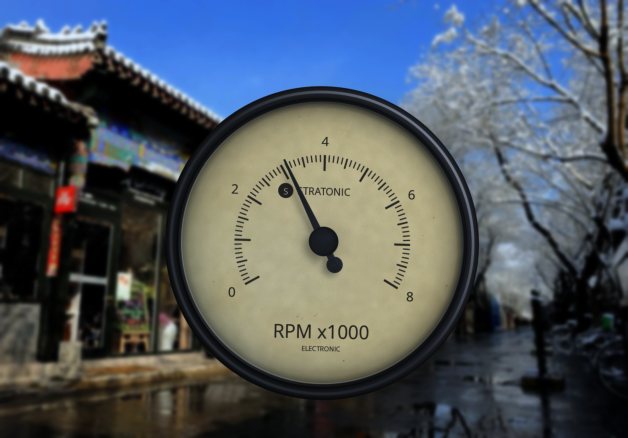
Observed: 3100 rpm
